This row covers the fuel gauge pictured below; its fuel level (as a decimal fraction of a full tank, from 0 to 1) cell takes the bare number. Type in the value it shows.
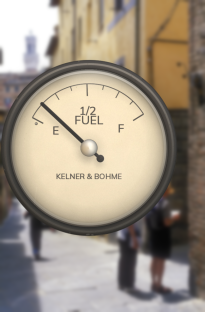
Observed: 0.125
